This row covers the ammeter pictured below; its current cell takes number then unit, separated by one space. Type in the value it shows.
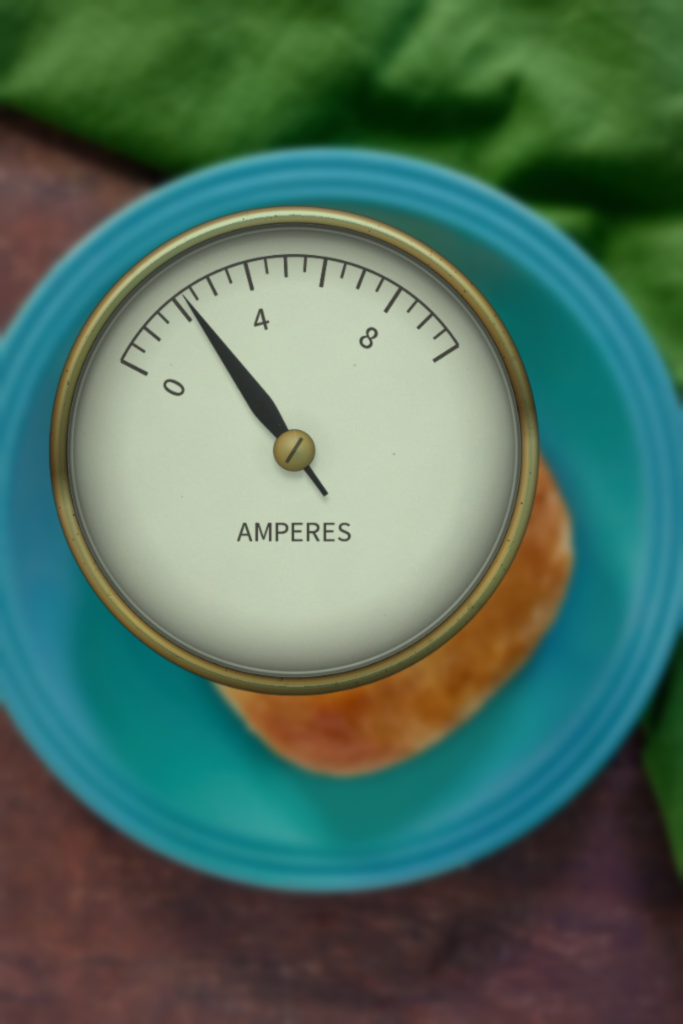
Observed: 2.25 A
